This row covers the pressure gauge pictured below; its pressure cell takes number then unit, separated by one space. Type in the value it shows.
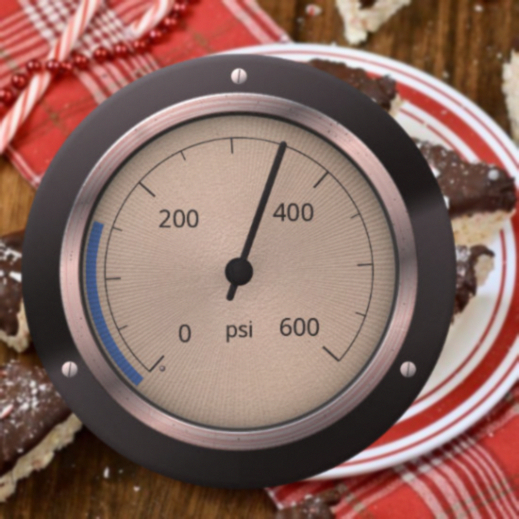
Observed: 350 psi
